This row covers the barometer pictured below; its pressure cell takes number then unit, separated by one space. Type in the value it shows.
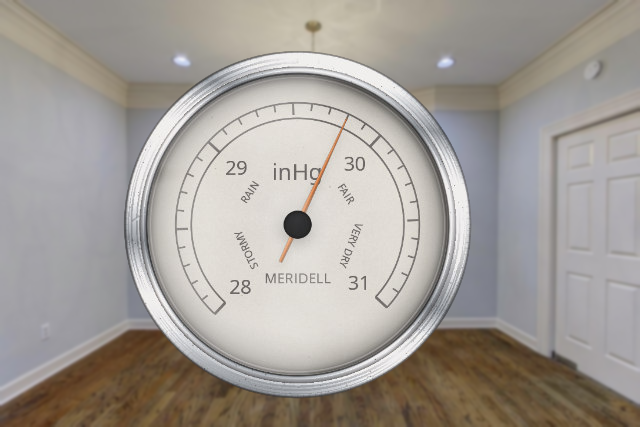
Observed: 29.8 inHg
